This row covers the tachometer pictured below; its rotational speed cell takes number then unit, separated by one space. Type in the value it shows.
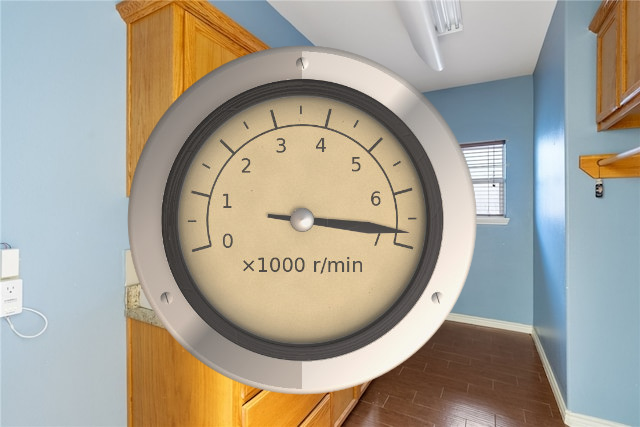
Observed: 6750 rpm
